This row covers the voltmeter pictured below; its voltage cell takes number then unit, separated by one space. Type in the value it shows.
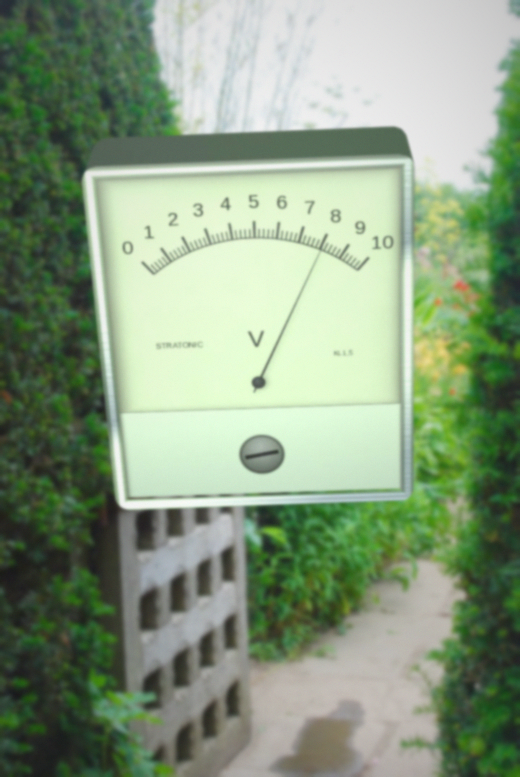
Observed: 8 V
